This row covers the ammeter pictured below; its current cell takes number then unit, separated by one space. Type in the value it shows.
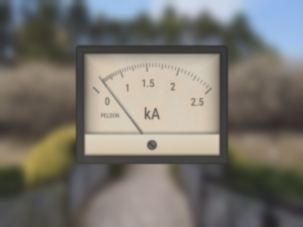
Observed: 0.5 kA
